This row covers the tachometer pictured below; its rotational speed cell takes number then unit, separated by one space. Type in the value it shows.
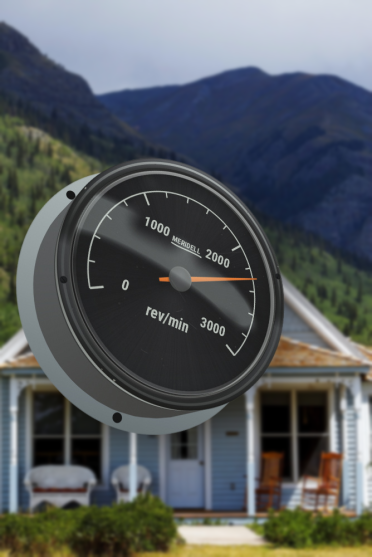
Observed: 2300 rpm
